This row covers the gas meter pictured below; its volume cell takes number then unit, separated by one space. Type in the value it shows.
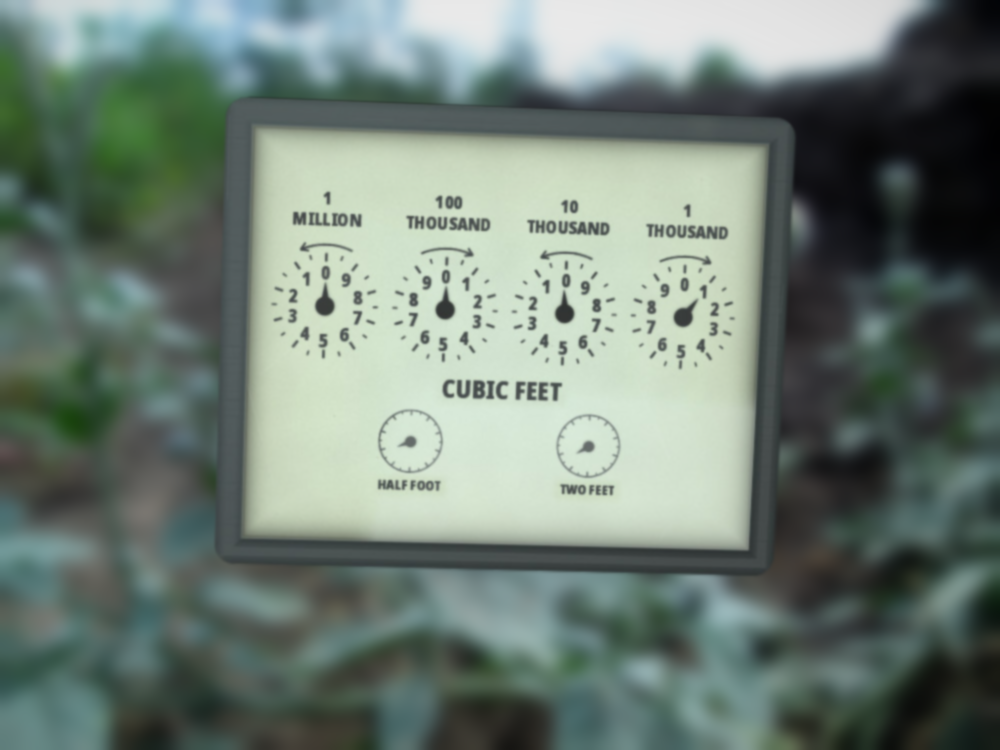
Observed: 100 ft³
